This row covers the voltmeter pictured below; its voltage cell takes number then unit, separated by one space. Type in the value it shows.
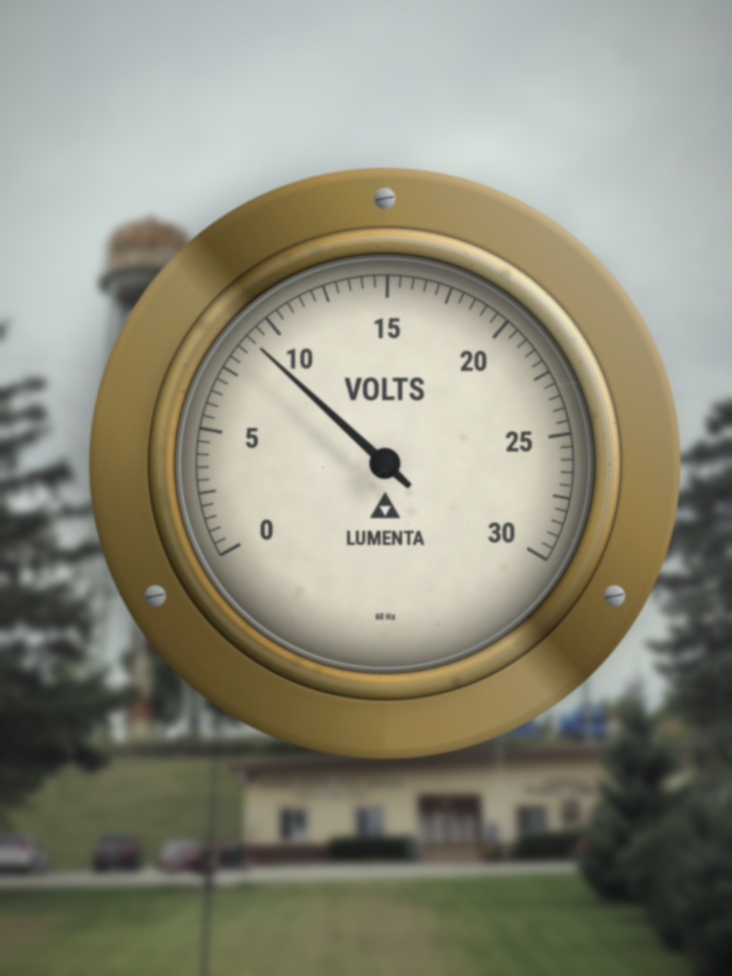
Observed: 9 V
